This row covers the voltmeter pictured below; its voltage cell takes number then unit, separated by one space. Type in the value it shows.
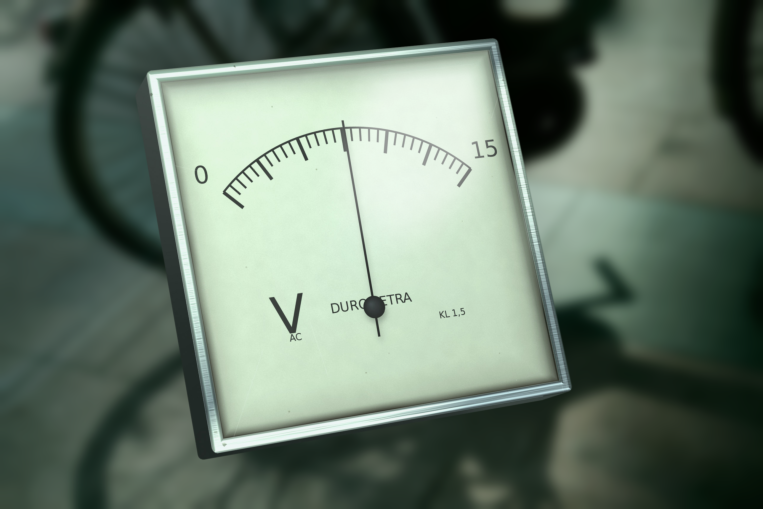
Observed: 7.5 V
